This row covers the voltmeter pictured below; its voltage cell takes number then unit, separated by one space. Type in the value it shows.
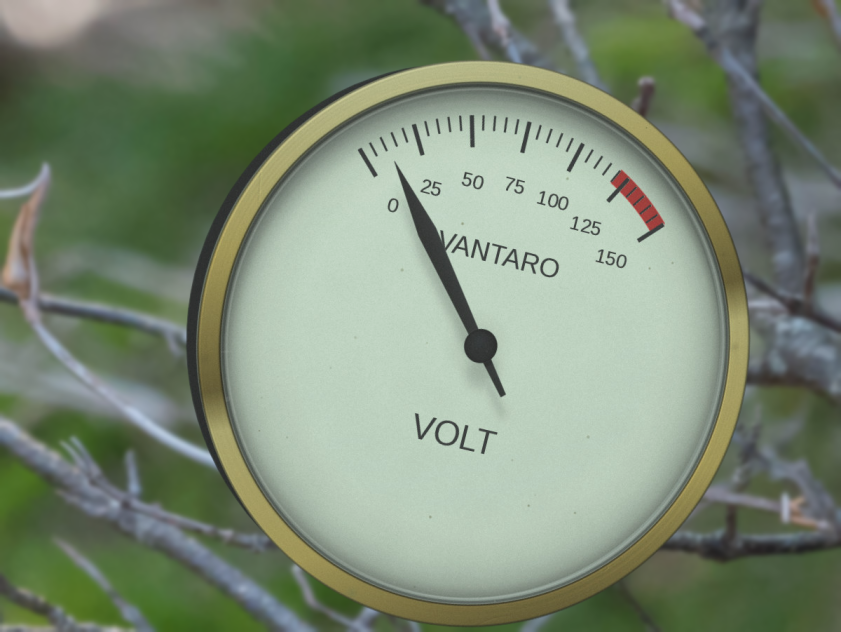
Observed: 10 V
